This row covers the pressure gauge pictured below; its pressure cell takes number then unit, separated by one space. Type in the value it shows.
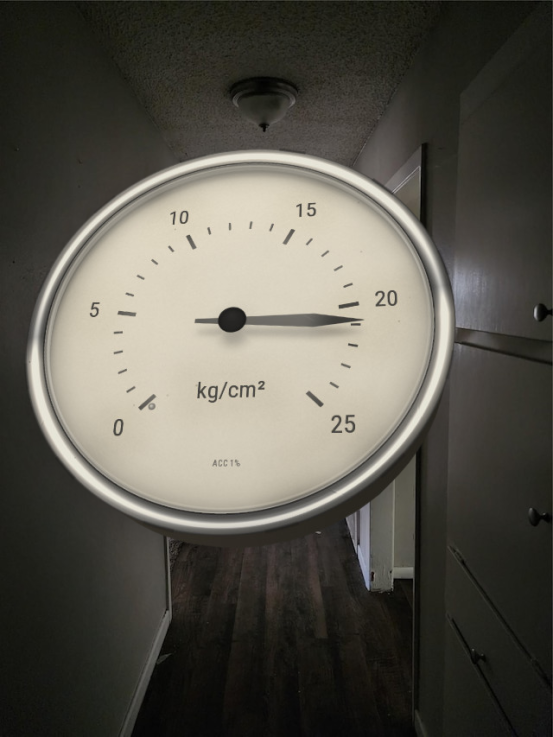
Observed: 21 kg/cm²
